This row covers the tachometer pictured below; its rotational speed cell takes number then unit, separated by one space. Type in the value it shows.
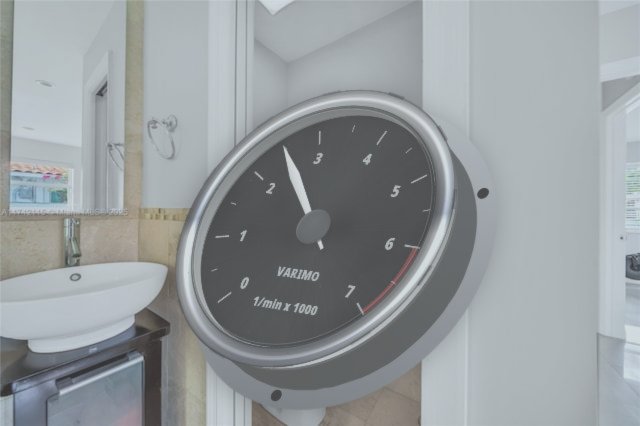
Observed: 2500 rpm
